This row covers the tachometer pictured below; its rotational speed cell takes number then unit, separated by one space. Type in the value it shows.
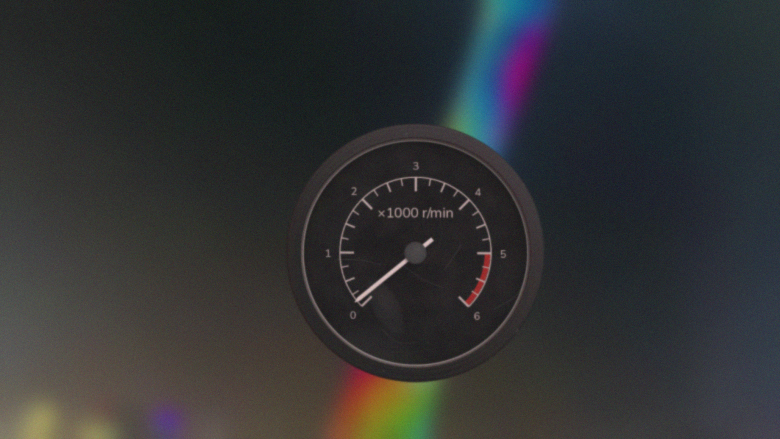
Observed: 125 rpm
